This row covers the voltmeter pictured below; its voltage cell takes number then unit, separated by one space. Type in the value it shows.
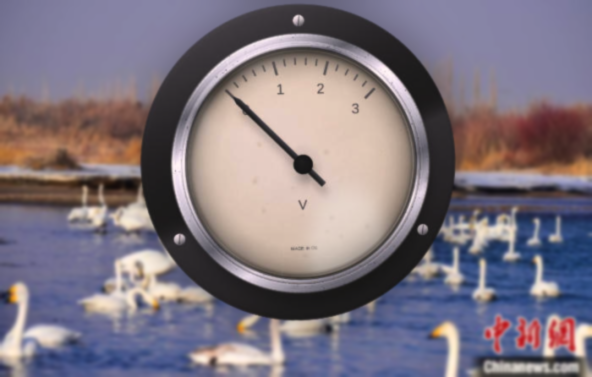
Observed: 0 V
